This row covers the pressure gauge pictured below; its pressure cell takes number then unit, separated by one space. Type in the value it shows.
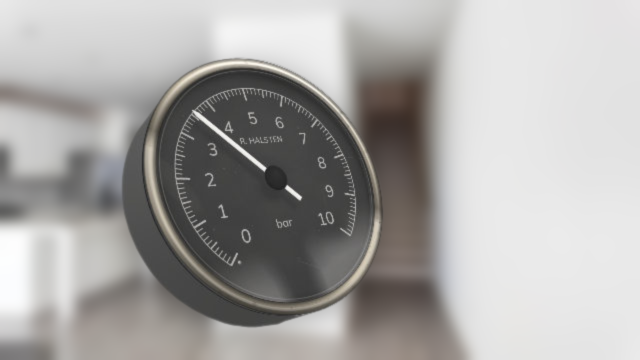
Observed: 3.5 bar
